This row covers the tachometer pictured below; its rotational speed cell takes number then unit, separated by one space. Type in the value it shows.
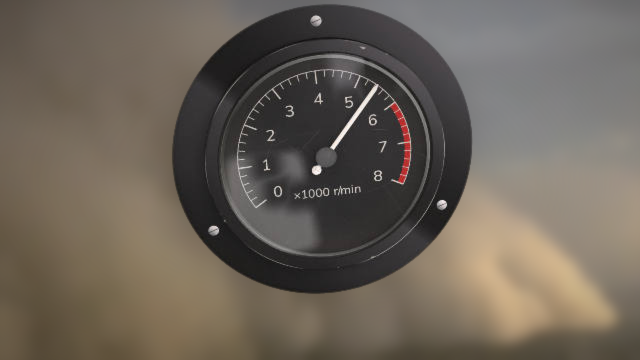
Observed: 5400 rpm
